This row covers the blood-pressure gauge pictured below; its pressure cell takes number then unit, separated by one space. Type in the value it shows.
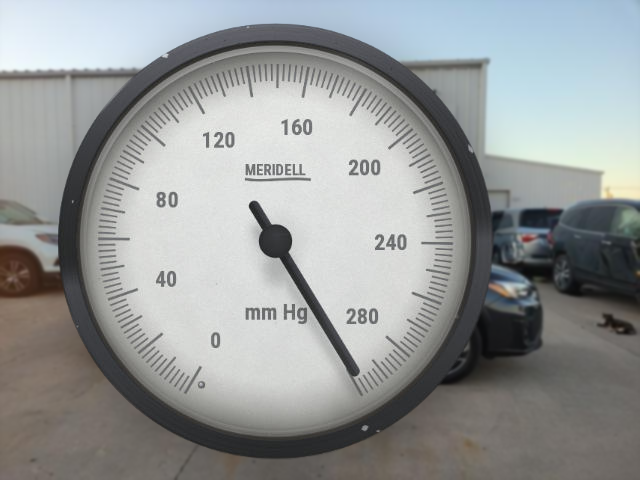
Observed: 298 mmHg
